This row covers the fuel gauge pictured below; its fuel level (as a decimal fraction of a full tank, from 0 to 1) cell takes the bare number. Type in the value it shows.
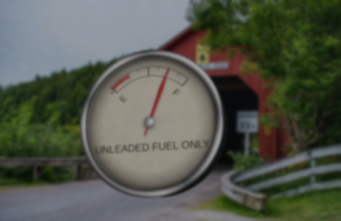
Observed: 0.75
